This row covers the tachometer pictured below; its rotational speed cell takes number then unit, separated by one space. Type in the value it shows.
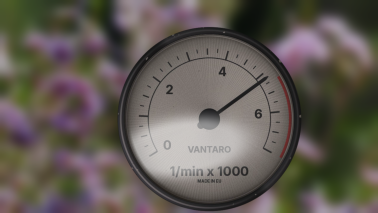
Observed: 5125 rpm
